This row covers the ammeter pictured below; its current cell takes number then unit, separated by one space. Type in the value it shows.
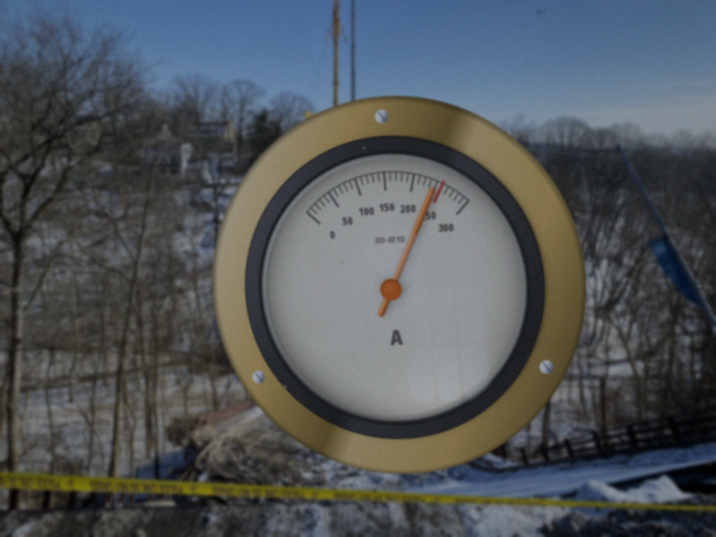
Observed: 240 A
